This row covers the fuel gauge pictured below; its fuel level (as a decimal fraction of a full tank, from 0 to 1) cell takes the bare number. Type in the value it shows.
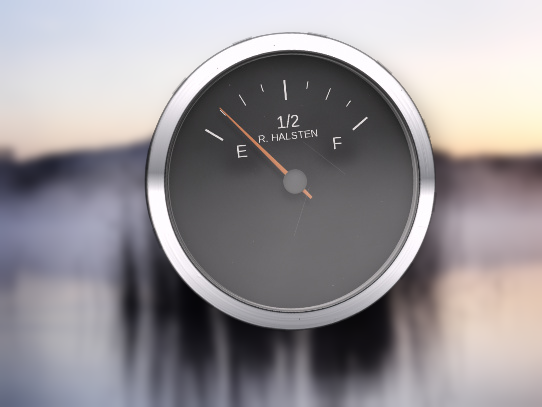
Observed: 0.125
